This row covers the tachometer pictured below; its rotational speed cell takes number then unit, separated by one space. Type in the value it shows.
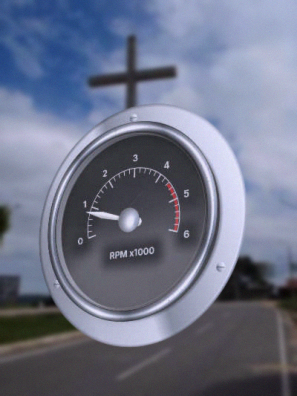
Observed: 800 rpm
